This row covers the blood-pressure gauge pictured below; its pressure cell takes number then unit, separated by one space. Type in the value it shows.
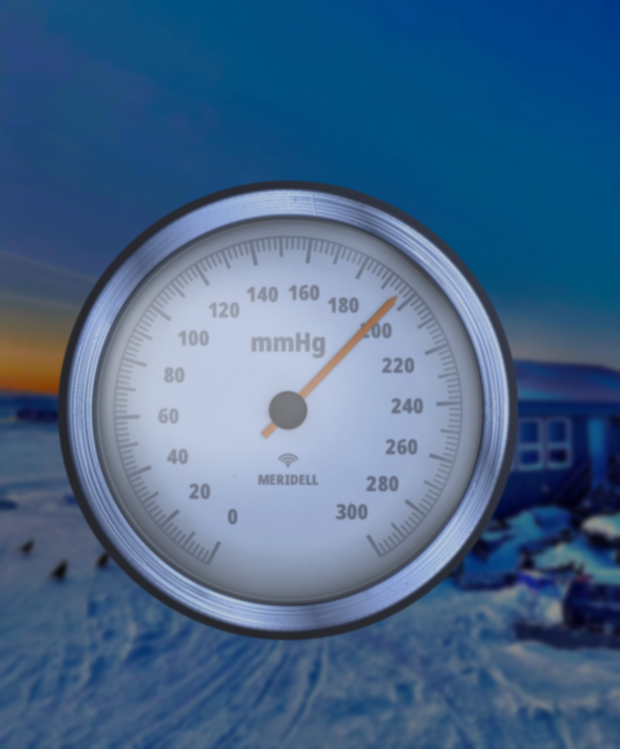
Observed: 196 mmHg
